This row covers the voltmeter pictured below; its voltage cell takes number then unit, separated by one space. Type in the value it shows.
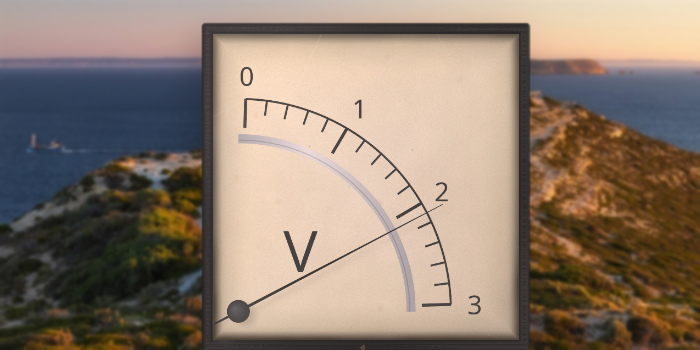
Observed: 2.1 V
